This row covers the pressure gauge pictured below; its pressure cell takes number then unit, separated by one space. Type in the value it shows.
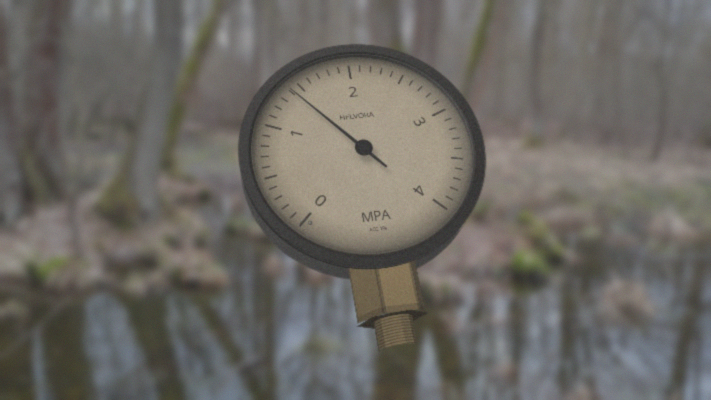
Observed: 1.4 MPa
